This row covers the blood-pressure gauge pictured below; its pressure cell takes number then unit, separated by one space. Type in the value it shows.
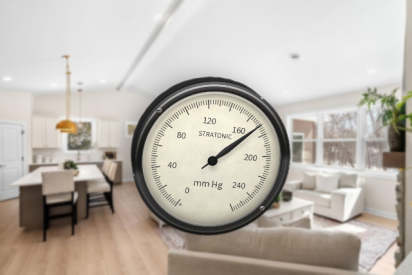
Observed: 170 mmHg
